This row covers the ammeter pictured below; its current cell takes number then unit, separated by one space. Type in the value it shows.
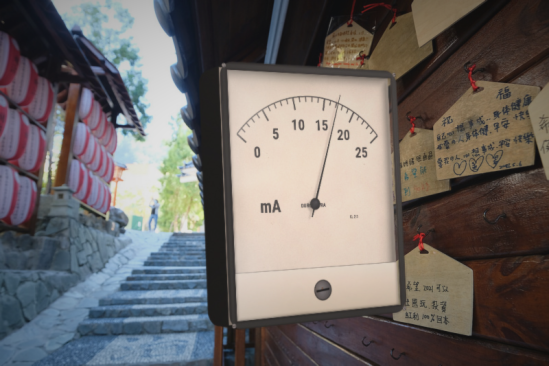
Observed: 17 mA
